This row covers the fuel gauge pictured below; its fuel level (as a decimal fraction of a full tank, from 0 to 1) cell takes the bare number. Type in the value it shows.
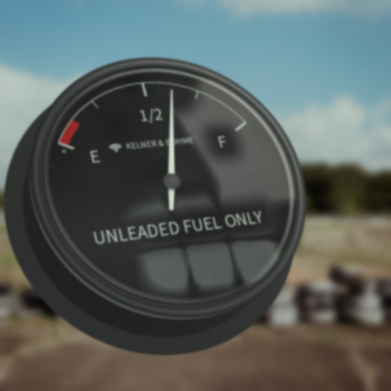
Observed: 0.625
